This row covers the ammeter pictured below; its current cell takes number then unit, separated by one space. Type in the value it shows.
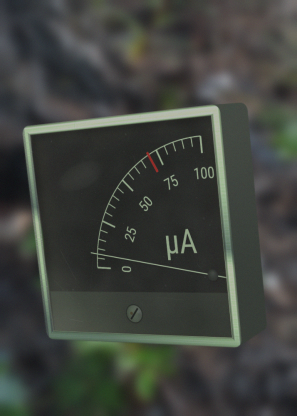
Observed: 7.5 µA
